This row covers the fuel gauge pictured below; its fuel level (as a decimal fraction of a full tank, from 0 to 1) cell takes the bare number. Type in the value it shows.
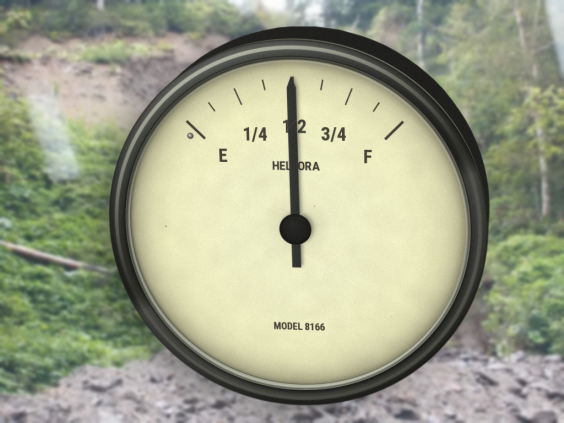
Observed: 0.5
